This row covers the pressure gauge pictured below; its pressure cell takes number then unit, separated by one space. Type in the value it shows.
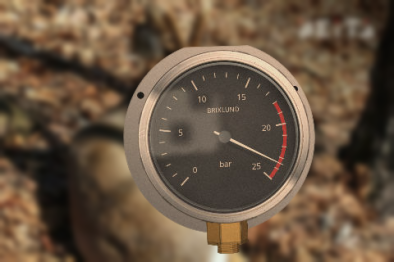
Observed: 23.5 bar
